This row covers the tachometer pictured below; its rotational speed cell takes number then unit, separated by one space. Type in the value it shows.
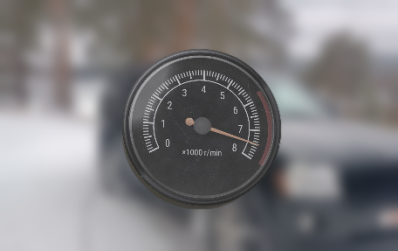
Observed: 7500 rpm
